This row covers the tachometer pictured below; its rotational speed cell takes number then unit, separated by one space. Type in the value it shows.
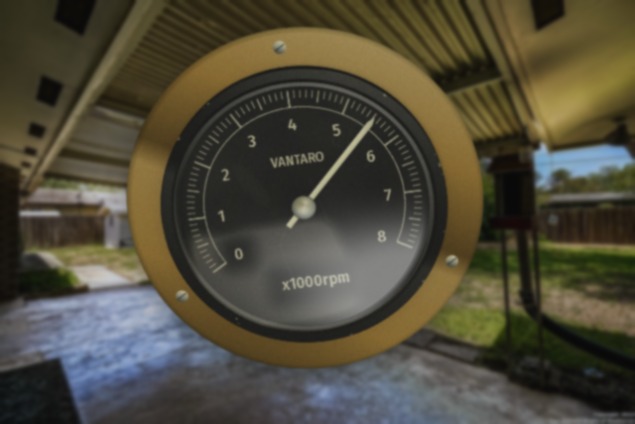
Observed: 5500 rpm
